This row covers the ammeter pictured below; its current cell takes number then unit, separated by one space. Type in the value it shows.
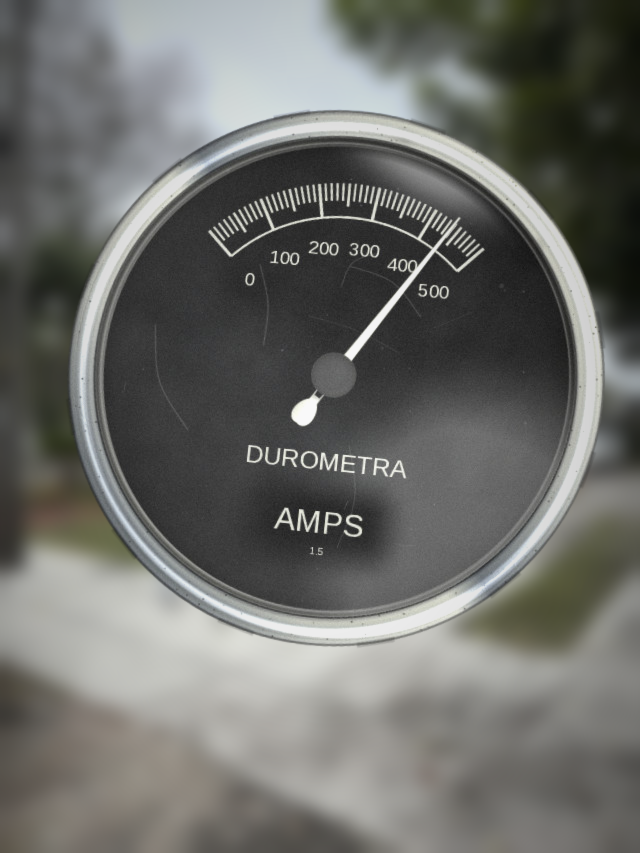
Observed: 440 A
